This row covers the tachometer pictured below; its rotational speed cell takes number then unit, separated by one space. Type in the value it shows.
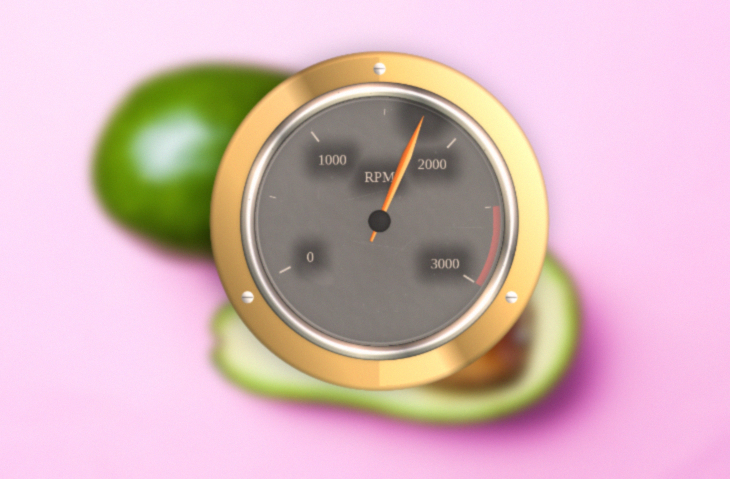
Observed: 1750 rpm
